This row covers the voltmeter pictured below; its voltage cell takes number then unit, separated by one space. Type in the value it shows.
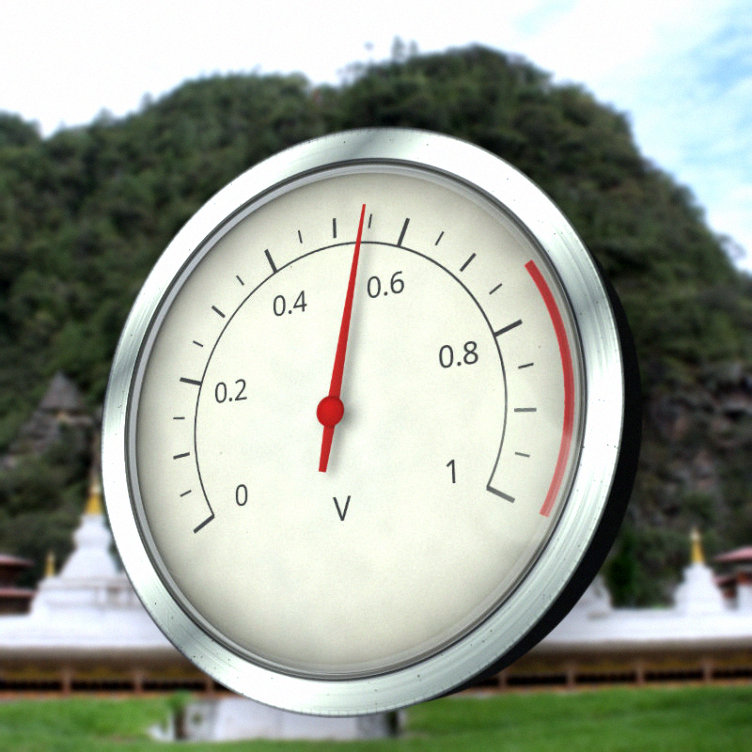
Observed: 0.55 V
